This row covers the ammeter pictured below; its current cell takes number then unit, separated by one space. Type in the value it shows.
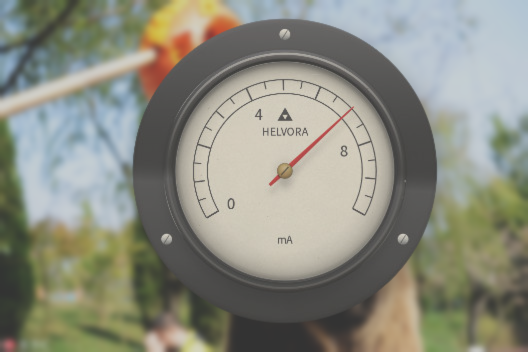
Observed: 7 mA
